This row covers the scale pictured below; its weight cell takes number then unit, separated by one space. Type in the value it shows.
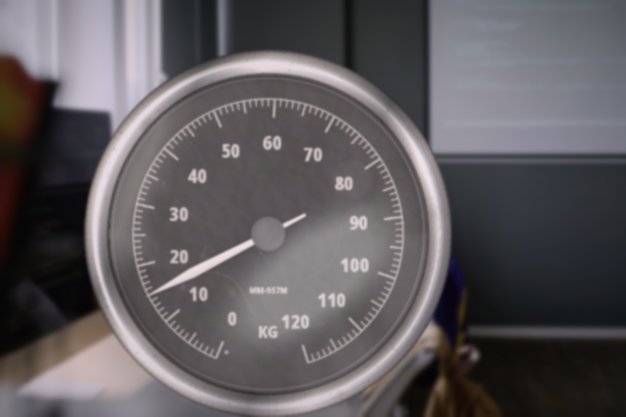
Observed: 15 kg
